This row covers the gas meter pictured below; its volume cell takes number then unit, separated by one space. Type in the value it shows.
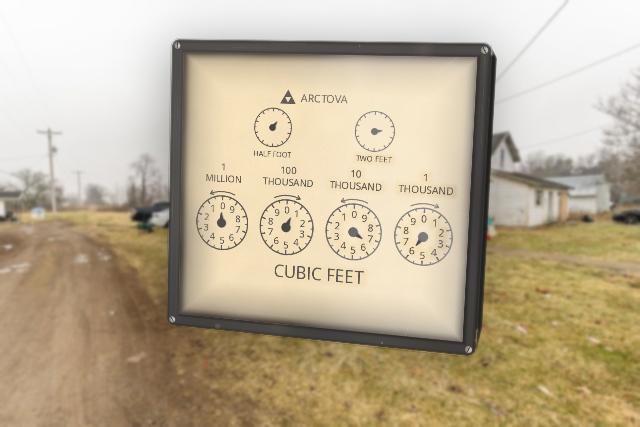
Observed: 6600 ft³
